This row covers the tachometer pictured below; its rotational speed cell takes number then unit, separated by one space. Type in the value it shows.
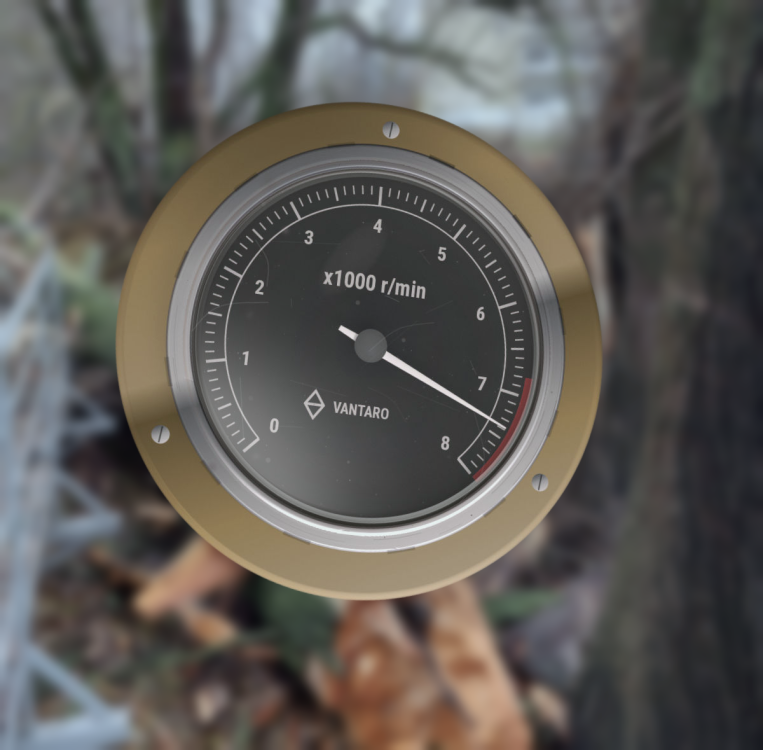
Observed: 7400 rpm
